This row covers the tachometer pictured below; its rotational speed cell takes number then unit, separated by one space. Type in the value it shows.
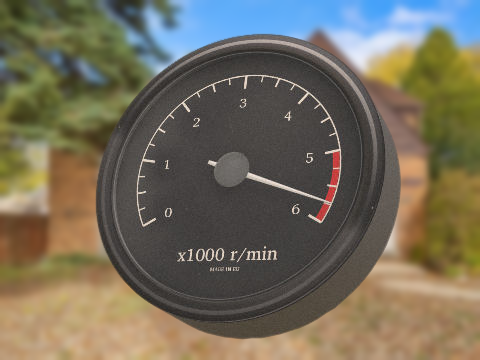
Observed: 5750 rpm
